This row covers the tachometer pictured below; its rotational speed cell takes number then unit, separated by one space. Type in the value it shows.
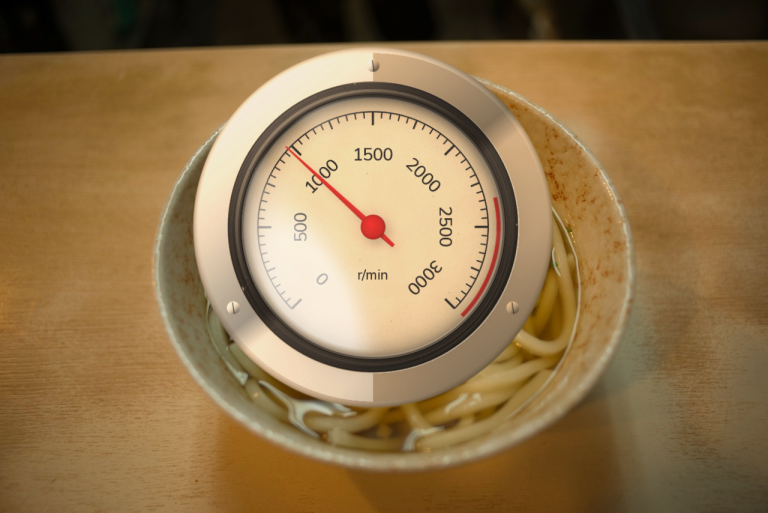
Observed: 975 rpm
